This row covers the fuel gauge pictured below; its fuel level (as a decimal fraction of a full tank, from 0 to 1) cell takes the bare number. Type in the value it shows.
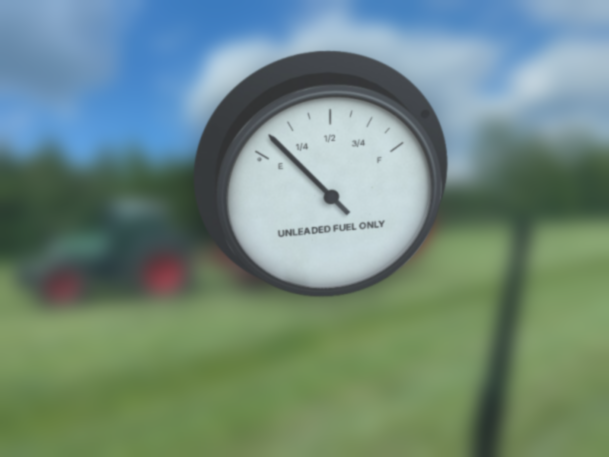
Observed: 0.125
